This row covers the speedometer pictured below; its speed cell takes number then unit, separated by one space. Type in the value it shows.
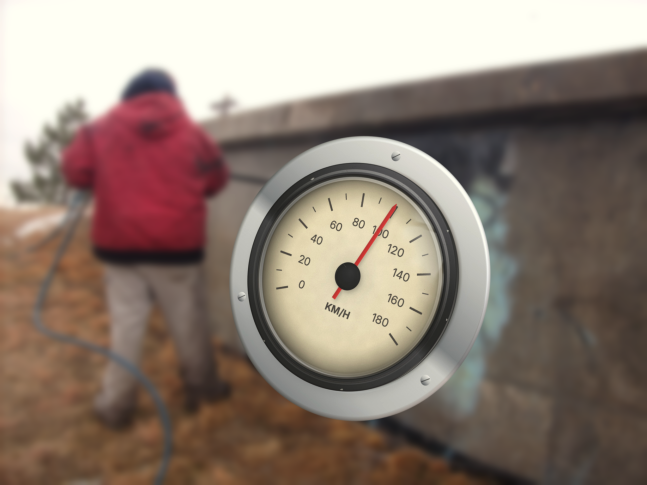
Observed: 100 km/h
